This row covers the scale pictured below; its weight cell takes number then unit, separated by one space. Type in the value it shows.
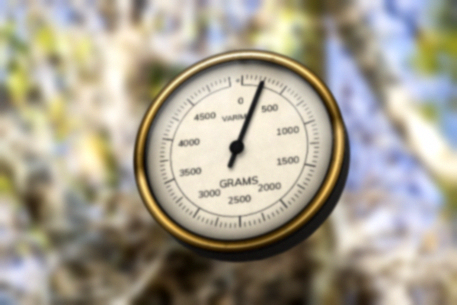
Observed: 250 g
